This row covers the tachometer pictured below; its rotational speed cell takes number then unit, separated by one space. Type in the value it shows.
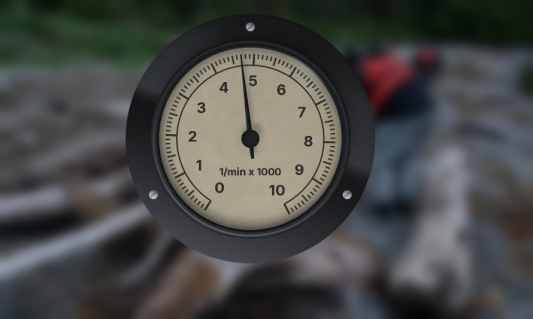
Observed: 4700 rpm
